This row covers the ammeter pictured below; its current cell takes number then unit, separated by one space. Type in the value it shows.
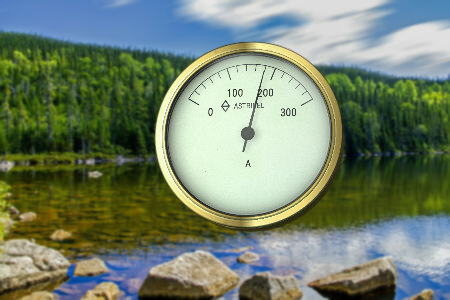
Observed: 180 A
